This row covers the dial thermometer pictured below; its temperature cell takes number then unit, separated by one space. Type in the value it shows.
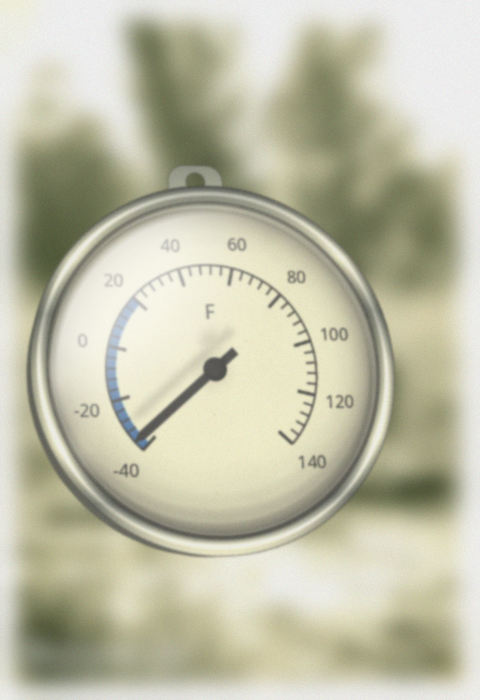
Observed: -36 °F
